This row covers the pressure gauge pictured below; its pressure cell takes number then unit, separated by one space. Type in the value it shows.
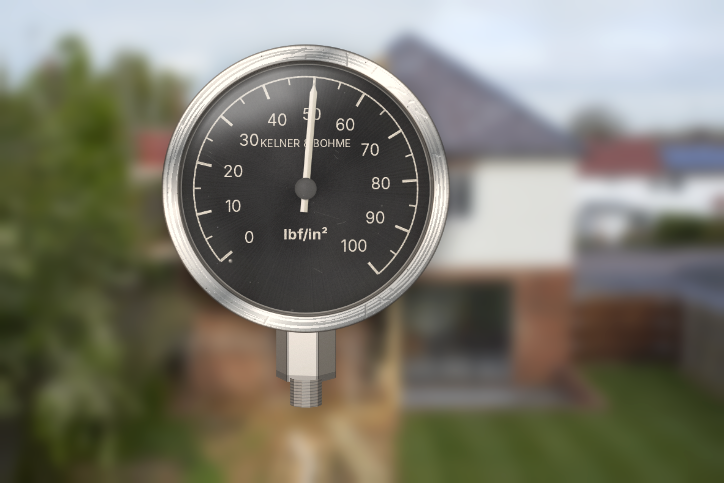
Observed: 50 psi
